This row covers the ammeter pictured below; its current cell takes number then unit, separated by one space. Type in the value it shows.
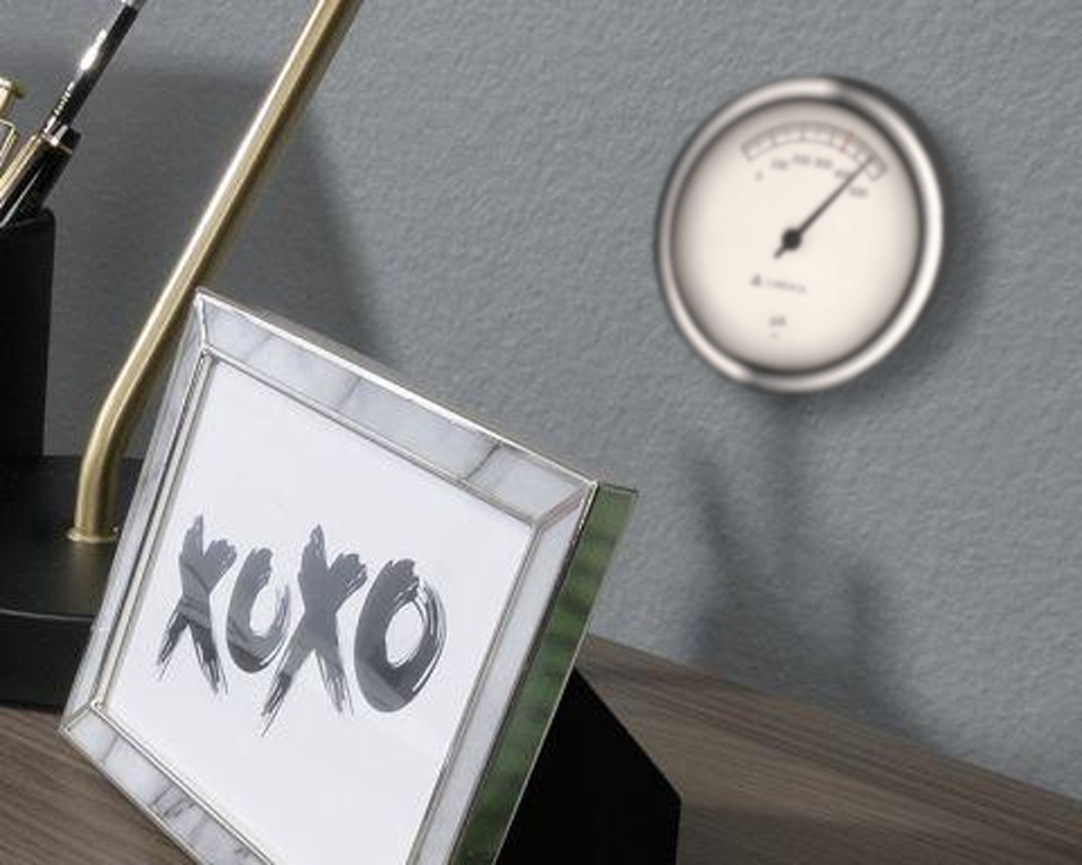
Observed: 450 µA
